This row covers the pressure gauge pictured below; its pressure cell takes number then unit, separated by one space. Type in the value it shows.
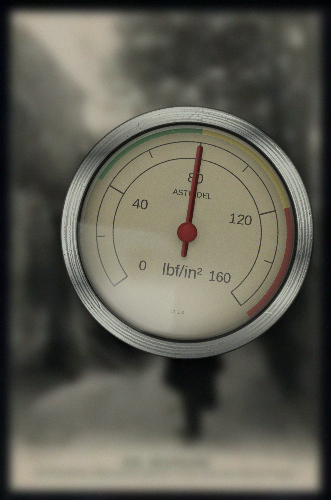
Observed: 80 psi
